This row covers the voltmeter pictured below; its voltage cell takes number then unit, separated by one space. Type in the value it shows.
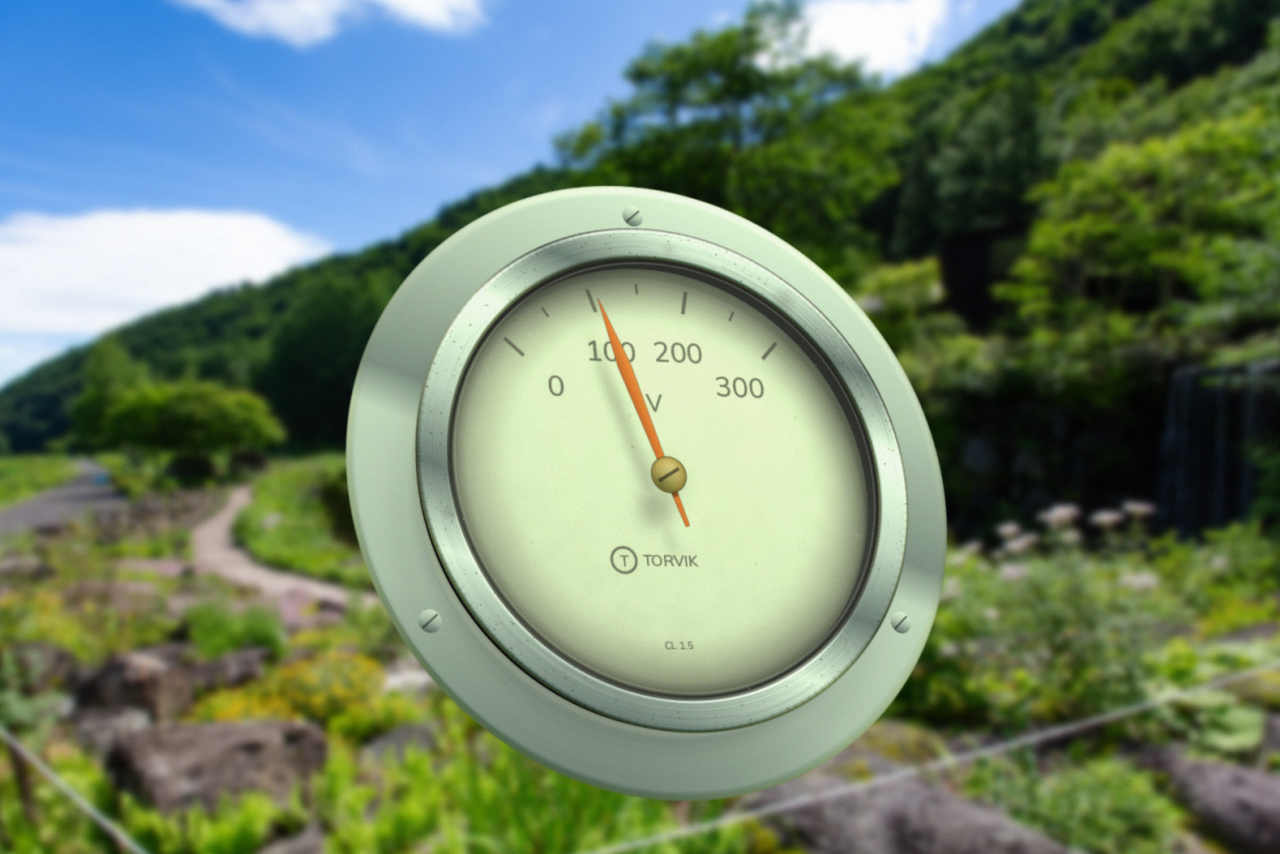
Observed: 100 V
